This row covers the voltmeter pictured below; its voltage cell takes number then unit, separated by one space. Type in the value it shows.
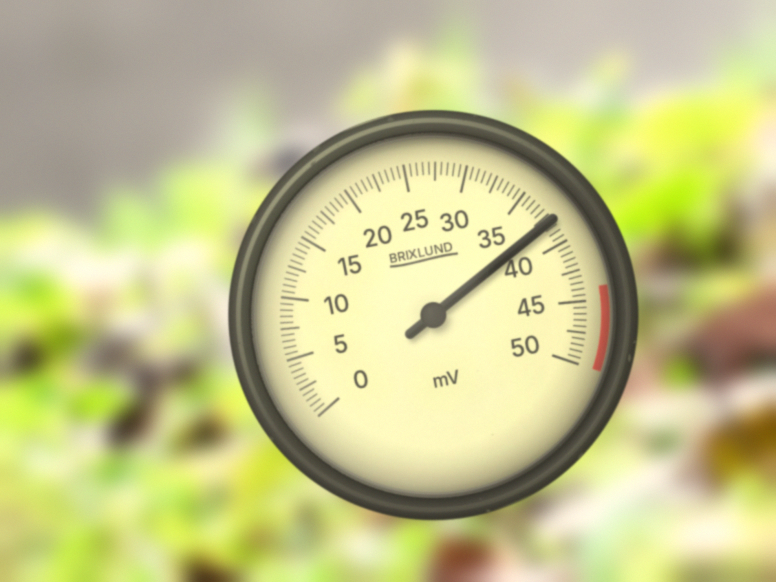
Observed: 38 mV
